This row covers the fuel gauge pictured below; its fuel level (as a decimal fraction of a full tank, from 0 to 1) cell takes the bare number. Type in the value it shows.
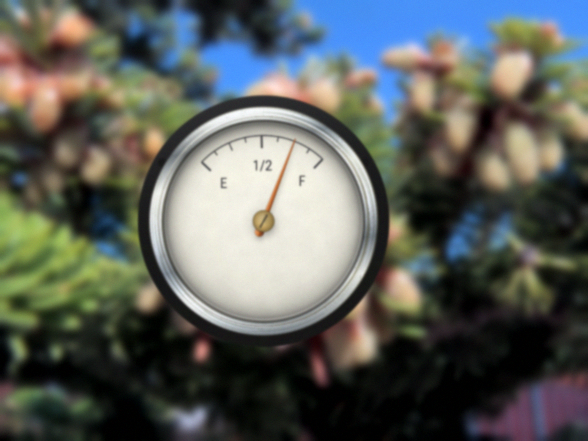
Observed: 0.75
